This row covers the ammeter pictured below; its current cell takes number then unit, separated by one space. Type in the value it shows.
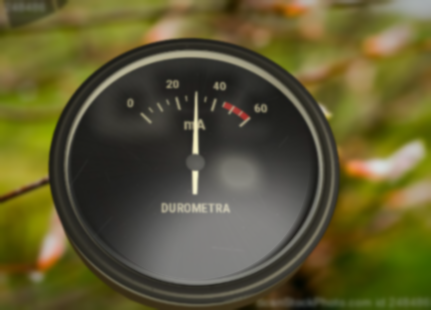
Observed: 30 mA
